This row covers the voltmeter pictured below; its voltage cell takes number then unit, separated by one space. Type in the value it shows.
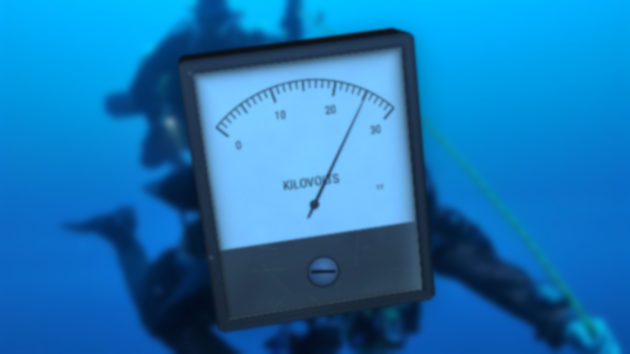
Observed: 25 kV
